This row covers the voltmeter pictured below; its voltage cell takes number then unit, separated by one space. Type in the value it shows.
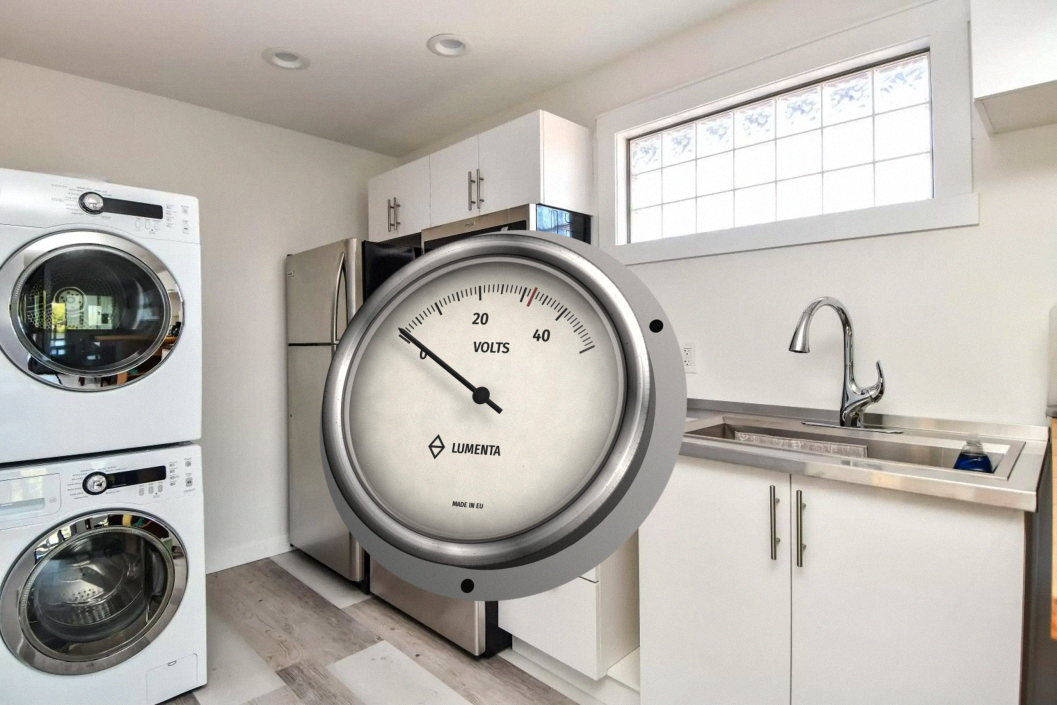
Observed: 1 V
